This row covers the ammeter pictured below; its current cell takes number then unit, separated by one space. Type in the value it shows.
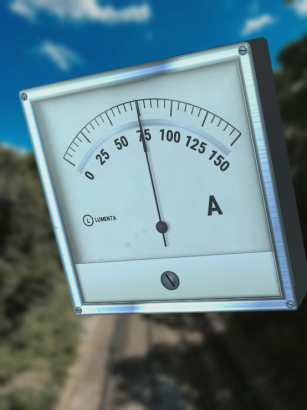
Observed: 75 A
